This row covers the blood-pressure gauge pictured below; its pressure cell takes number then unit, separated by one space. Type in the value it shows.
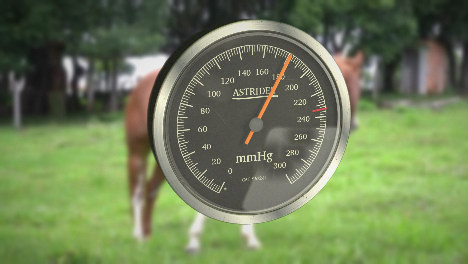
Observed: 180 mmHg
